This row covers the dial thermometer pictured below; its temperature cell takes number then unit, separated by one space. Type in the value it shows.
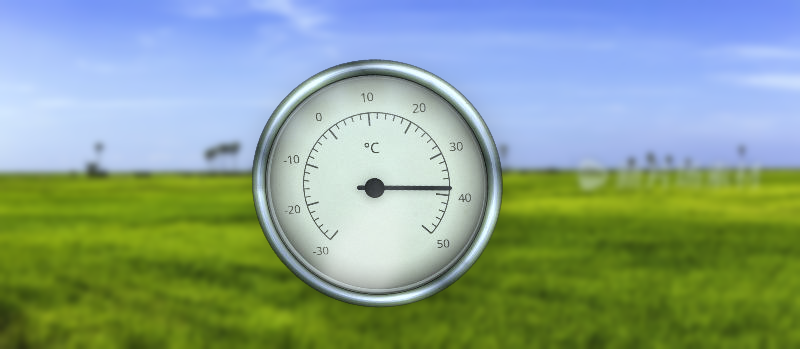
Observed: 38 °C
